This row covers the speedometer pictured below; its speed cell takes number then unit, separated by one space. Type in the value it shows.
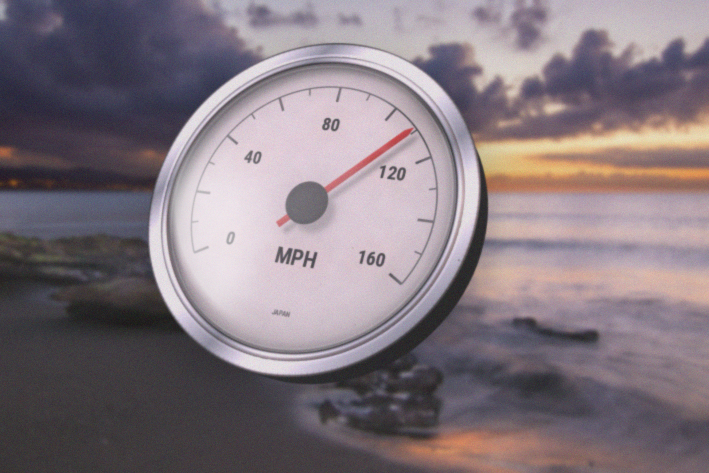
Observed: 110 mph
